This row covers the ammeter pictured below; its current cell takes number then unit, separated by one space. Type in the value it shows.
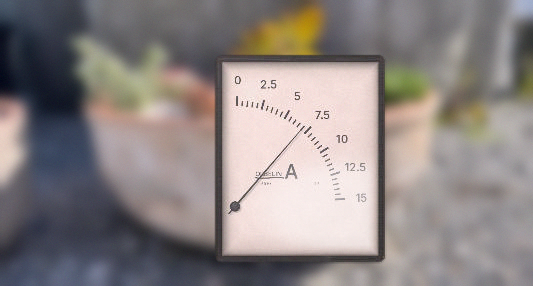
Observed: 7 A
